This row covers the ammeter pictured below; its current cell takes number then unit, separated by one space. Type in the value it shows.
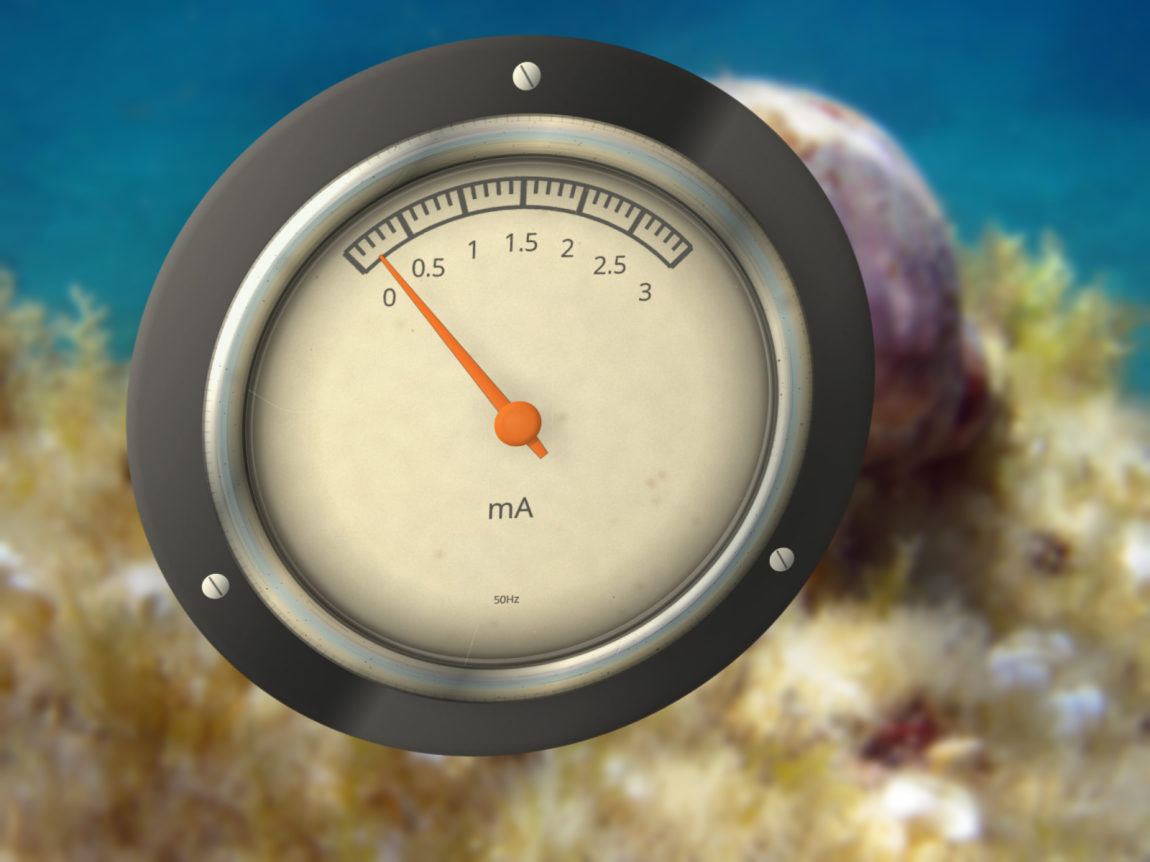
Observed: 0.2 mA
